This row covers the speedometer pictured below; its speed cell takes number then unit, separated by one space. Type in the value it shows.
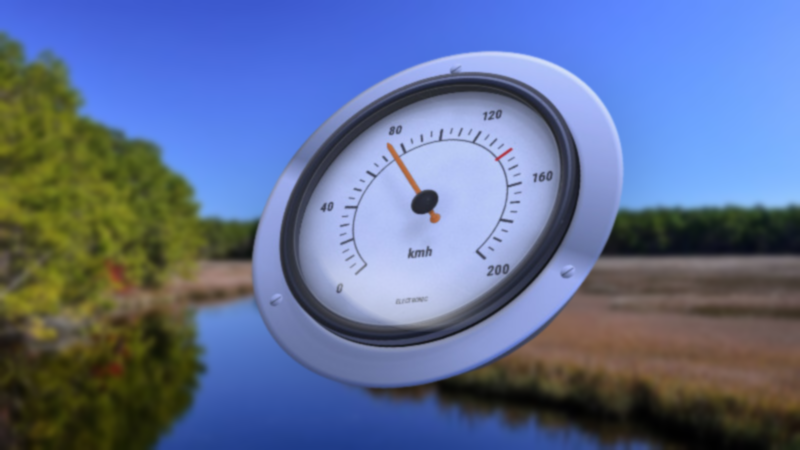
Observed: 75 km/h
